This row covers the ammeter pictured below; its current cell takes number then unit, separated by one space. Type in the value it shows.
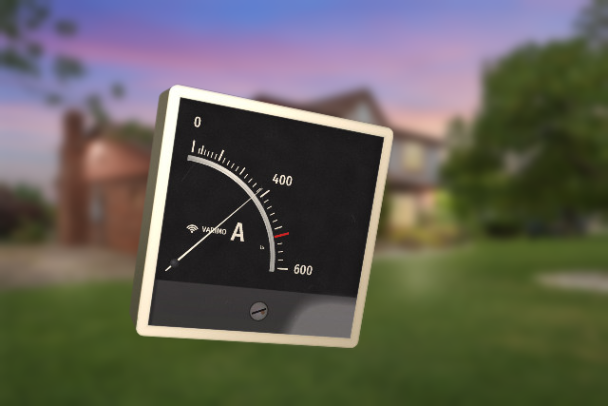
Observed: 380 A
